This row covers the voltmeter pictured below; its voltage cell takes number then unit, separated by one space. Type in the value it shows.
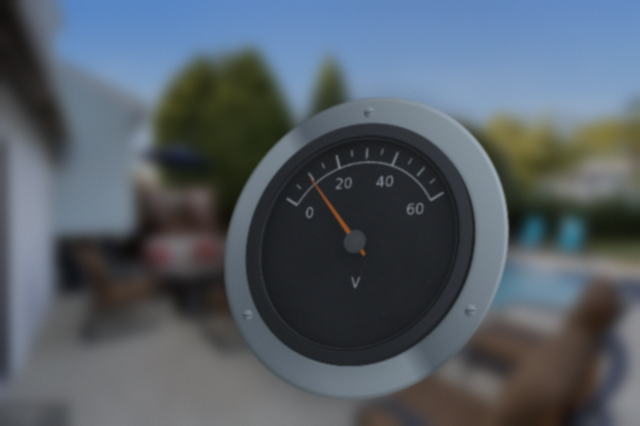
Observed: 10 V
